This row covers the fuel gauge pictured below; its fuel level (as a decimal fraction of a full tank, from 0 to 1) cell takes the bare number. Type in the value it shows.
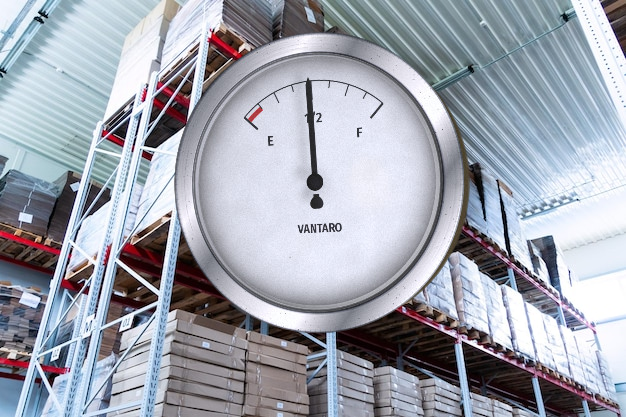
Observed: 0.5
